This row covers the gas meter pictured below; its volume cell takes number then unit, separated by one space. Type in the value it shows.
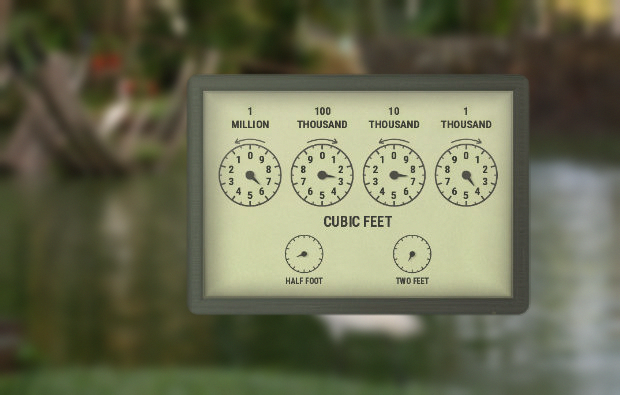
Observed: 627400 ft³
